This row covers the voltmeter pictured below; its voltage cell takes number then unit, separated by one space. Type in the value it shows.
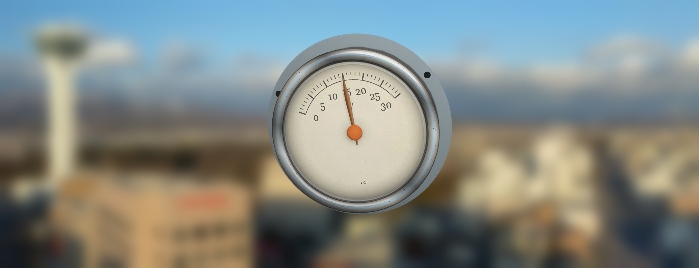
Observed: 15 V
